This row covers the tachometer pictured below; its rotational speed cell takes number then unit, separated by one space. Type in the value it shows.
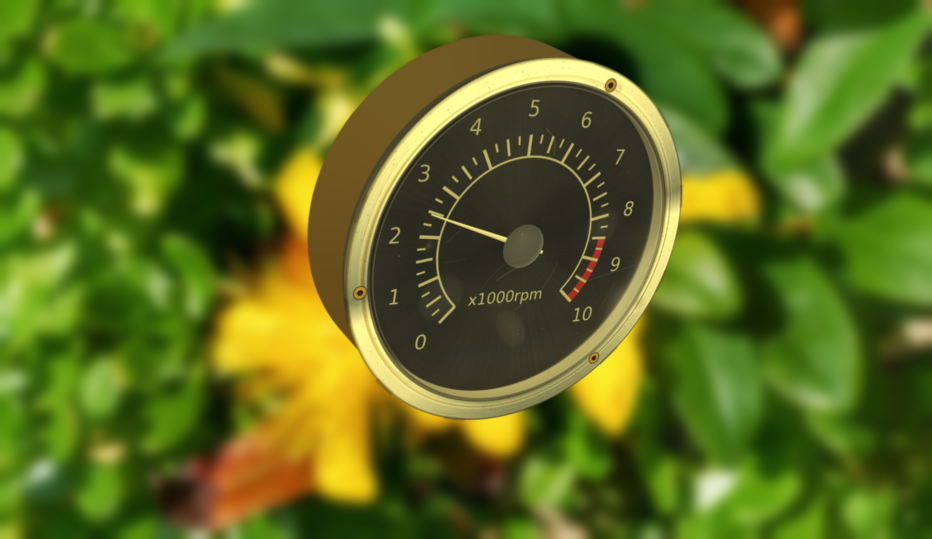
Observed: 2500 rpm
